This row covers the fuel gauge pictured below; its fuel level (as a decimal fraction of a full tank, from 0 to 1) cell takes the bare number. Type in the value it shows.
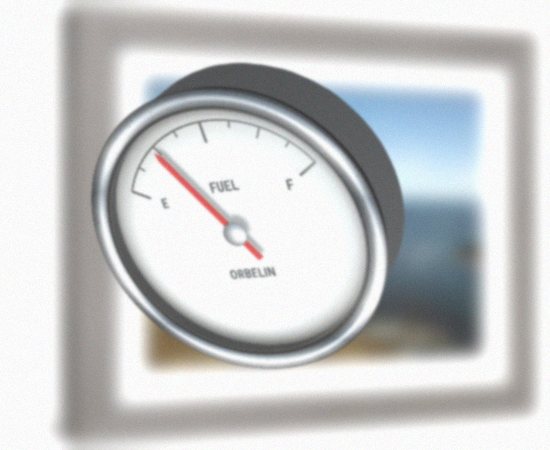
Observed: 0.25
